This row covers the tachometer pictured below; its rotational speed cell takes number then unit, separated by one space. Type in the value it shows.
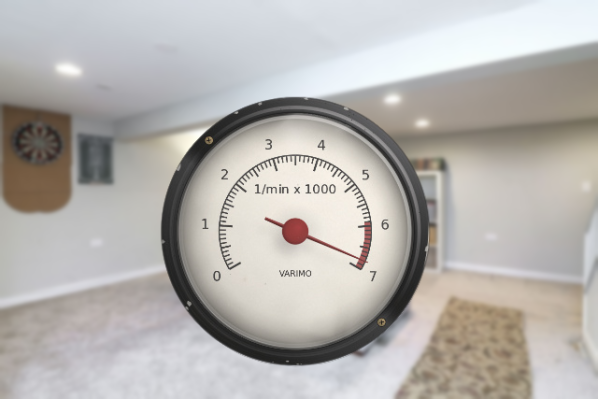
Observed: 6800 rpm
